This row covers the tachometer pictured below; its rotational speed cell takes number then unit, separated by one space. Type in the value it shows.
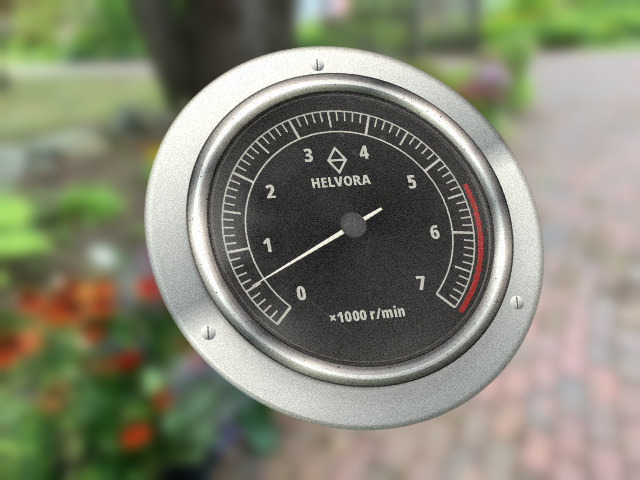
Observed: 500 rpm
